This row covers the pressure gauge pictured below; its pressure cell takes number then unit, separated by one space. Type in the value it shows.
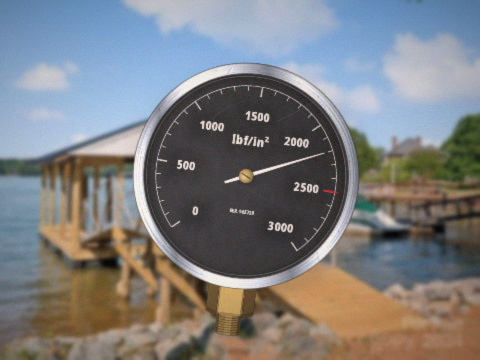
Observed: 2200 psi
